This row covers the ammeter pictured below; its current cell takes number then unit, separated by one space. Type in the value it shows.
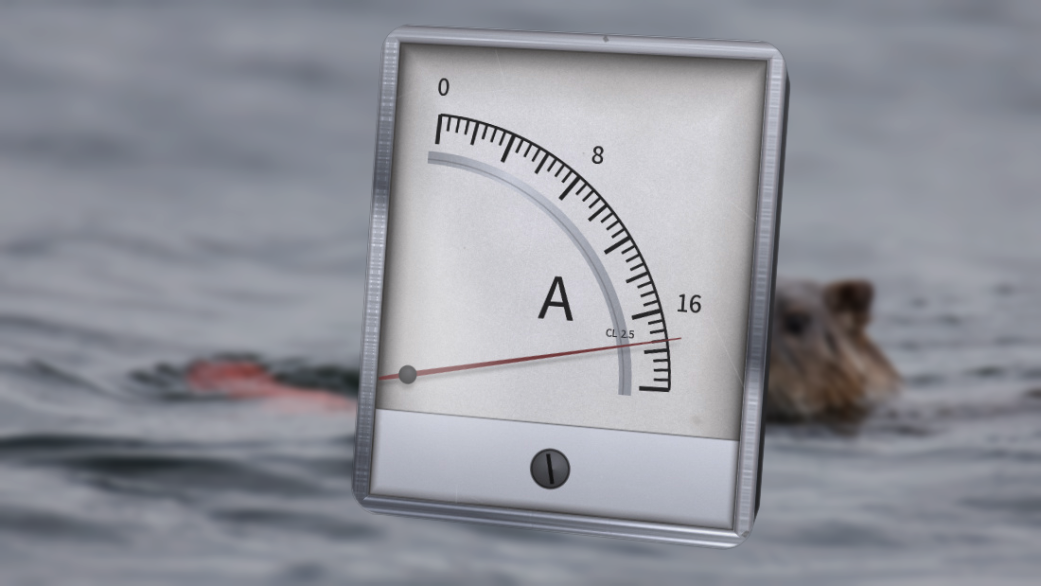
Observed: 17.5 A
